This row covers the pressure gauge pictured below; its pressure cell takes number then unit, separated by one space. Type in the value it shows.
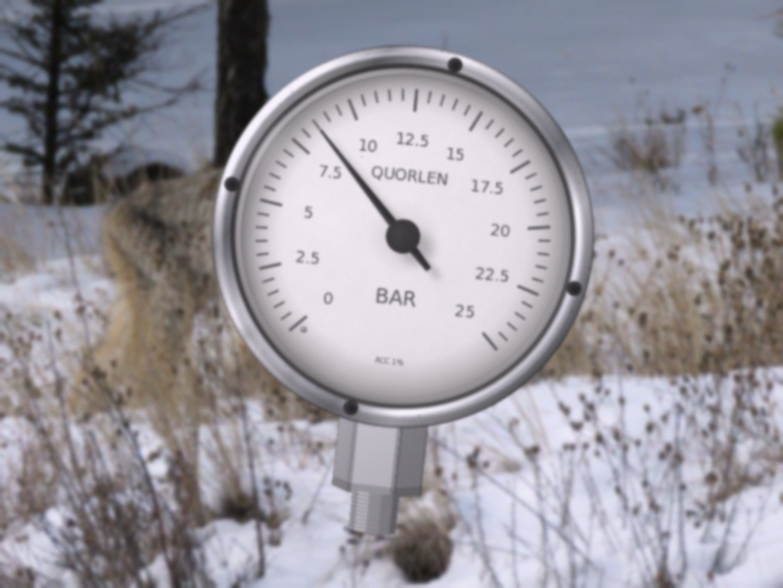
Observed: 8.5 bar
